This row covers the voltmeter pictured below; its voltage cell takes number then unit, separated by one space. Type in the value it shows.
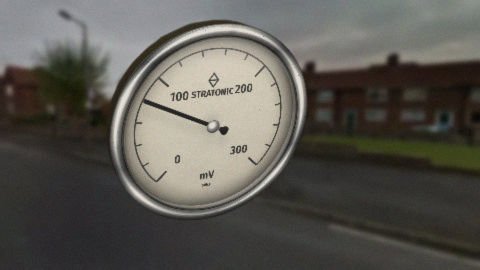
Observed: 80 mV
